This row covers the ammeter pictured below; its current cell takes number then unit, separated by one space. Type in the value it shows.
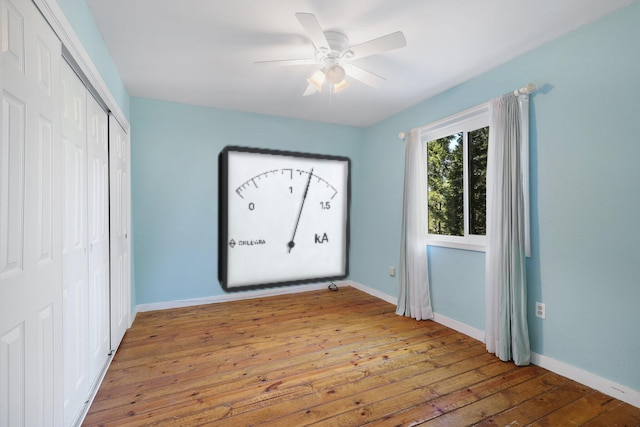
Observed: 1.2 kA
